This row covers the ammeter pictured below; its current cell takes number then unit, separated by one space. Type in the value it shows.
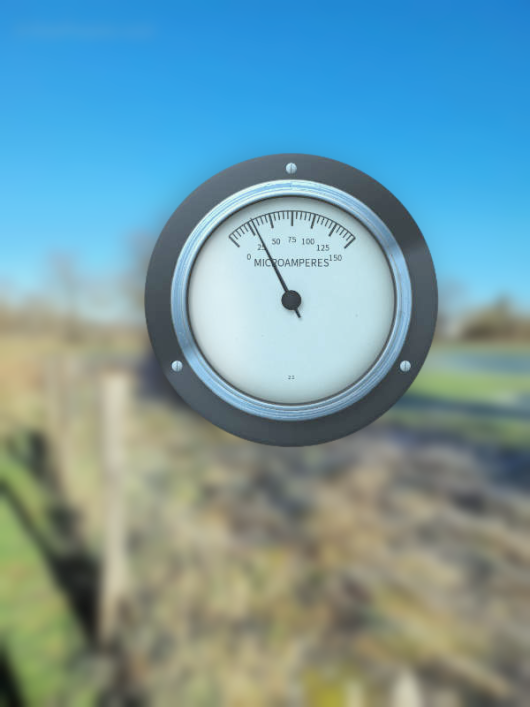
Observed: 30 µA
